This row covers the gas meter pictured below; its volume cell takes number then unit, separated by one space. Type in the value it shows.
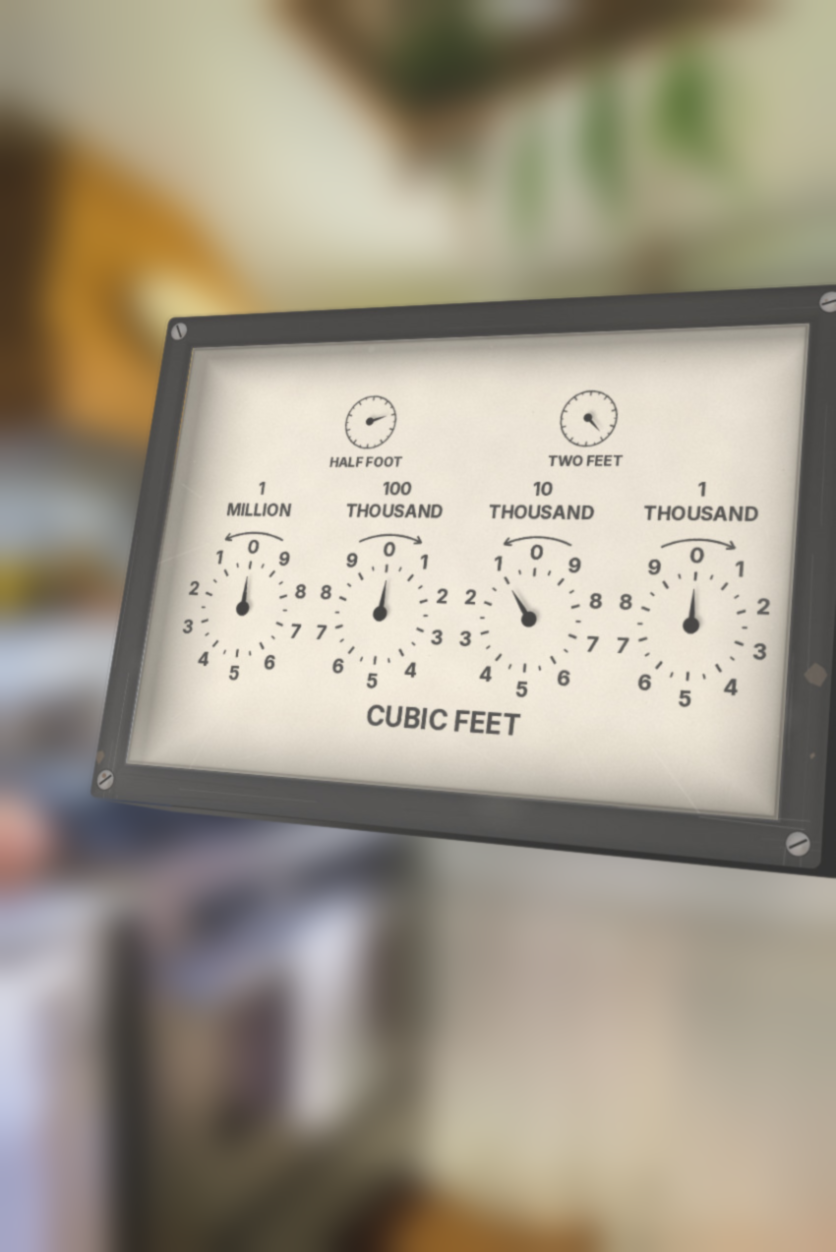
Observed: 1000 ft³
